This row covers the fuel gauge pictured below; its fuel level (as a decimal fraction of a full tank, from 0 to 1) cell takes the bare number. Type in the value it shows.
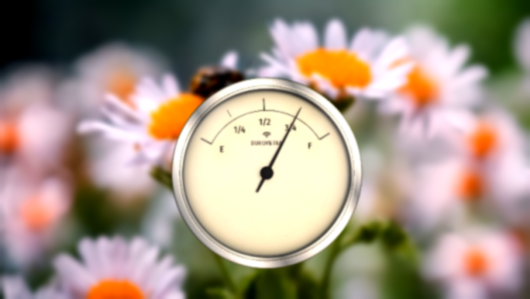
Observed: 0.75
